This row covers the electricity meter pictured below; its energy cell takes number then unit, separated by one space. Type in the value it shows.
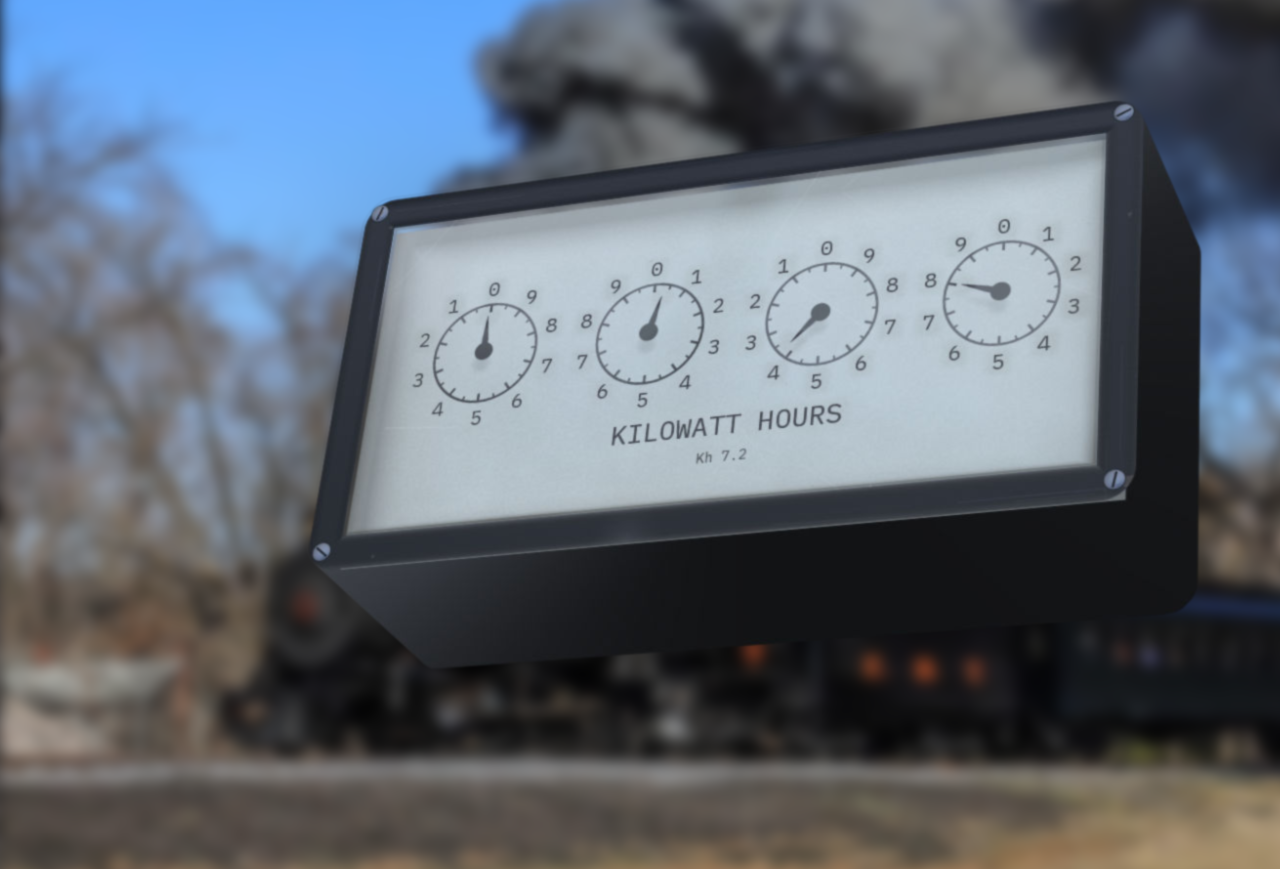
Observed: 38 kWh
